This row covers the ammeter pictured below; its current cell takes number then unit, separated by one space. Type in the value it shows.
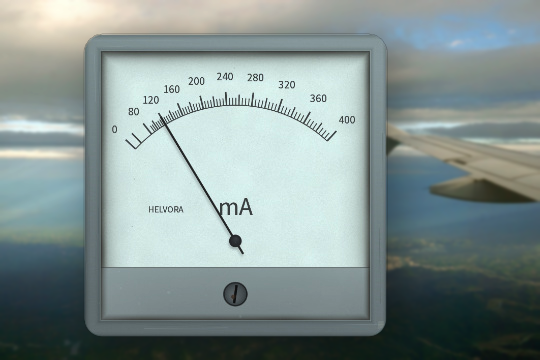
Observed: 120 mA
